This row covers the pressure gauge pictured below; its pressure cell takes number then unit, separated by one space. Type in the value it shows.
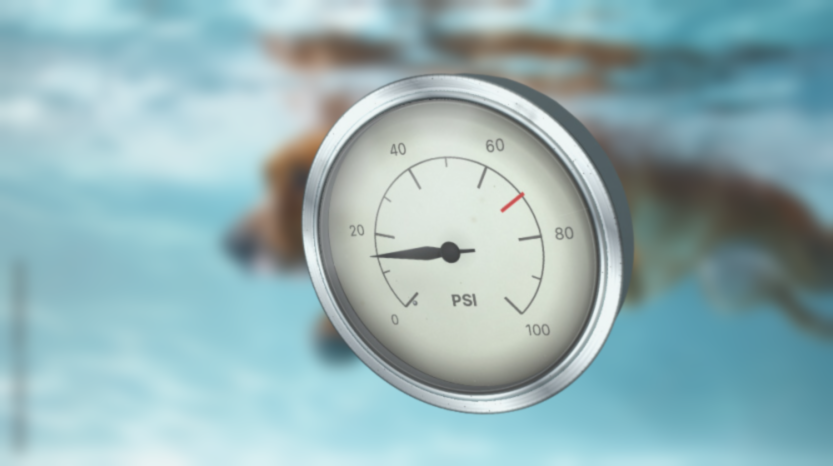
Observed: 15 psi
